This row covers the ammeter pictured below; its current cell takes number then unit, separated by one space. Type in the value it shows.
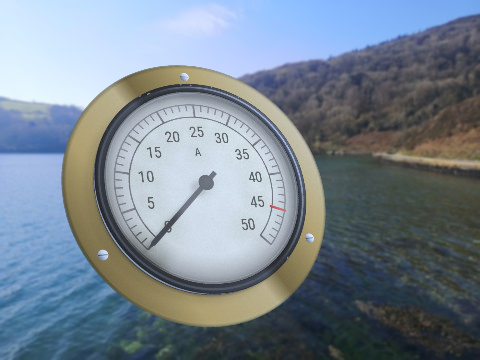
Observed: 0 A
